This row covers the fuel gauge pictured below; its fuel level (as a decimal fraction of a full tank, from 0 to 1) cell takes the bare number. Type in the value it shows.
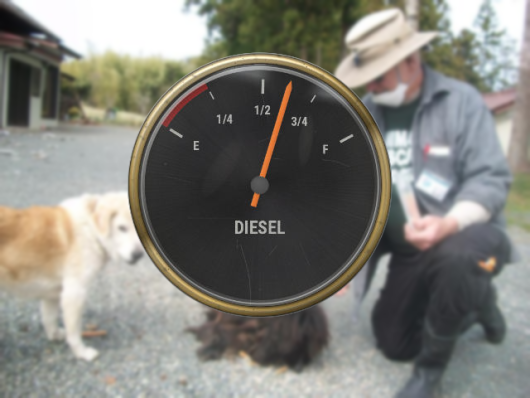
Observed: 0.625
